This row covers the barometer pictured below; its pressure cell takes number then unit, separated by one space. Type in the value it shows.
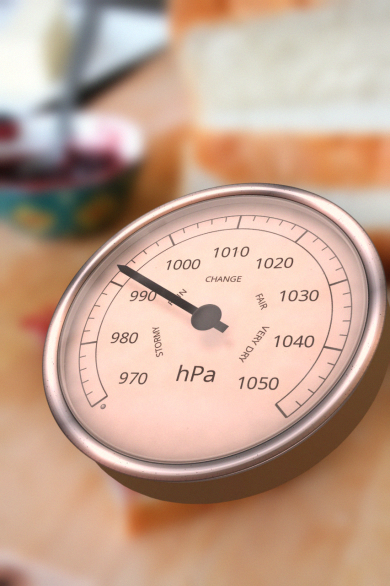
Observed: 992 hPa
